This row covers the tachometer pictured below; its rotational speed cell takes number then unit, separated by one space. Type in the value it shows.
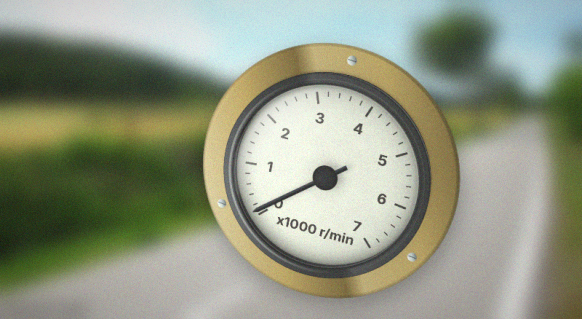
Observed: 100 rpm
